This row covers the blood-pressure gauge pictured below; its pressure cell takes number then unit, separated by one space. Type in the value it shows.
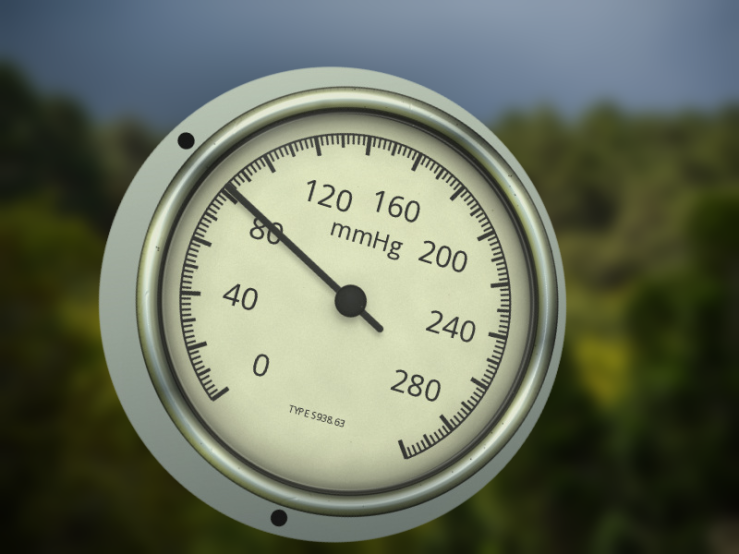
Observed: 82 mmHg
